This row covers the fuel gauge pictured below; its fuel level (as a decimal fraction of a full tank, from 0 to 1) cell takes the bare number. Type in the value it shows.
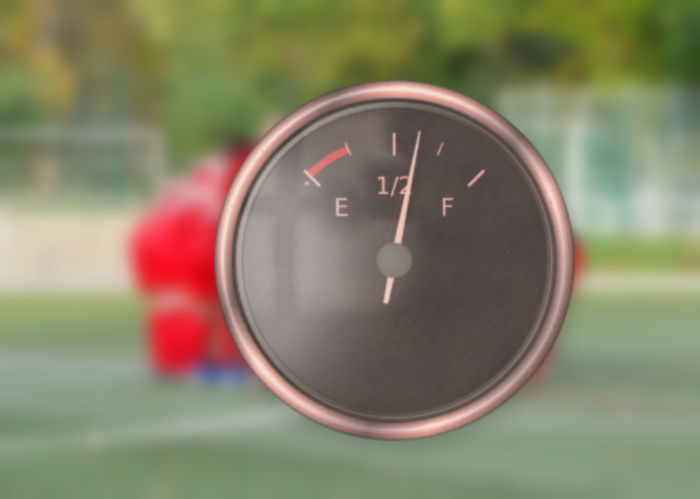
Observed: 0.625
